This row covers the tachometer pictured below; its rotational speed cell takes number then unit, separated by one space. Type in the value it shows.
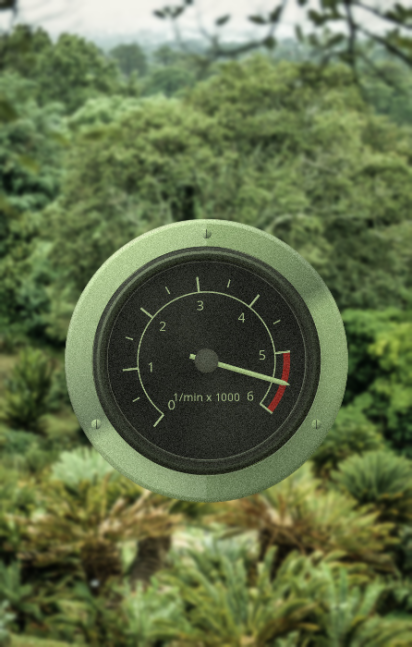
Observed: 5500 rpm
